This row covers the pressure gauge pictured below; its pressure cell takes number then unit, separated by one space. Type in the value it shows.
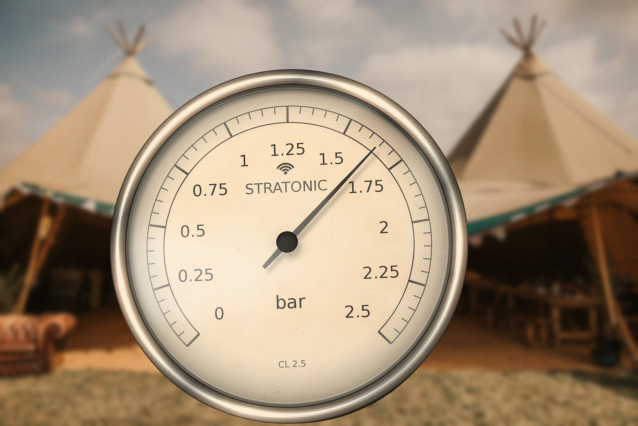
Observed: 1.65 bar
